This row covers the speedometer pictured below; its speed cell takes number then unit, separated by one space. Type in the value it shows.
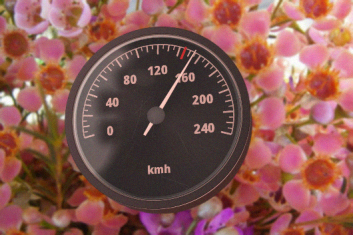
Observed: 155 km/h
